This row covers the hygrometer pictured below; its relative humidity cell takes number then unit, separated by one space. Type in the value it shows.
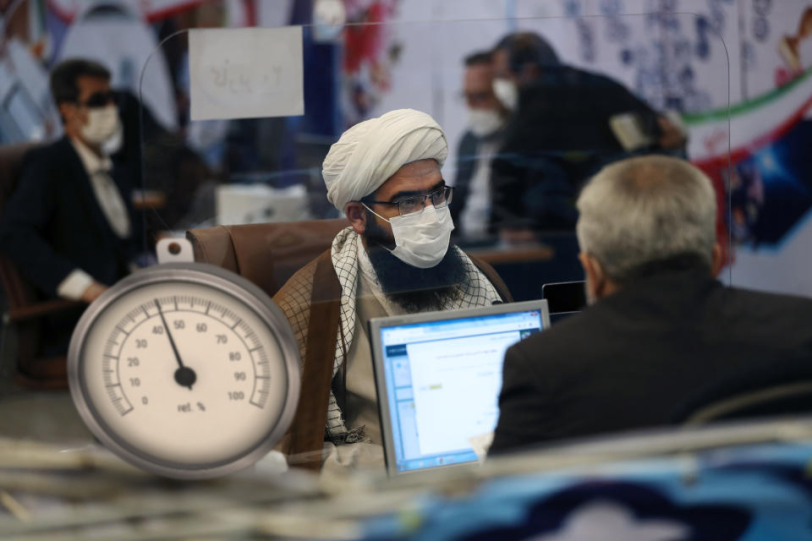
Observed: 45 %
